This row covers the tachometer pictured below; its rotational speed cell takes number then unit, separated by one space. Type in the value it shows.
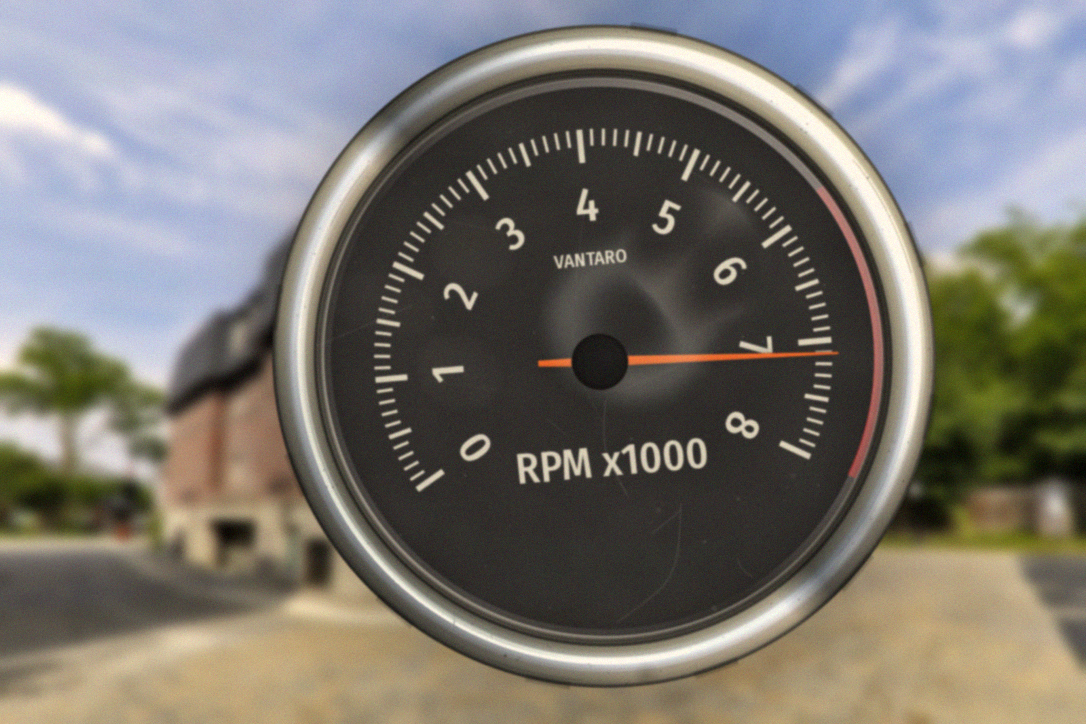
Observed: 7100 rpm
